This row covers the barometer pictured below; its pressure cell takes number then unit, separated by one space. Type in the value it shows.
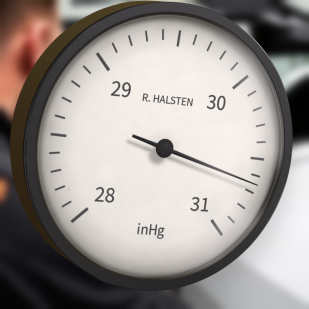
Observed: 30.65 inHg
